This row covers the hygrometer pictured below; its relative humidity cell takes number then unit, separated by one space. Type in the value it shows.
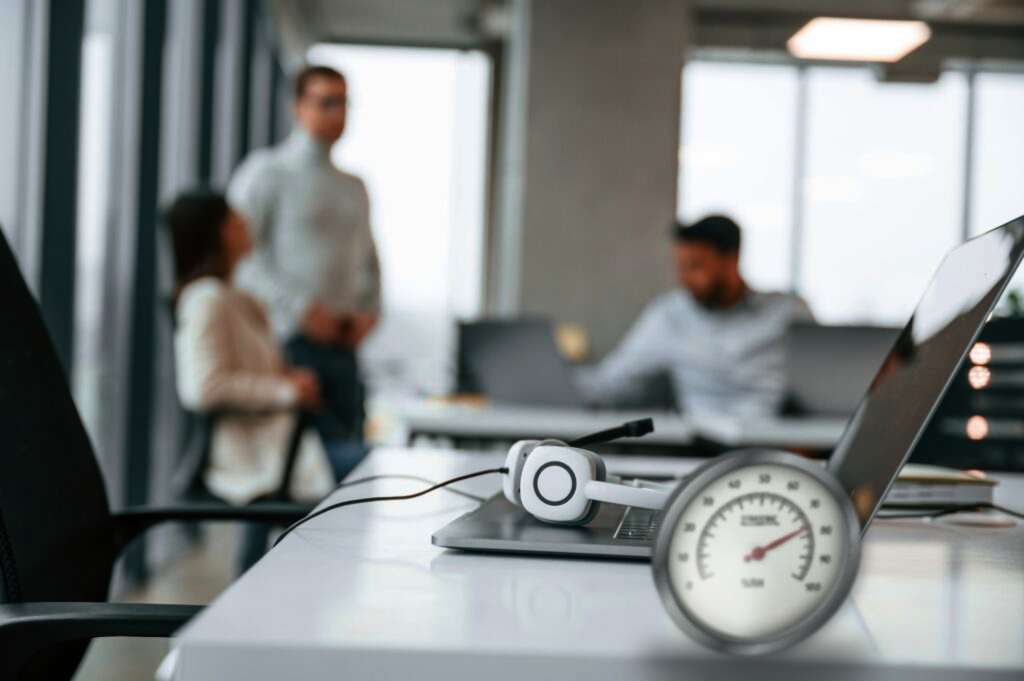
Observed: 75 %
